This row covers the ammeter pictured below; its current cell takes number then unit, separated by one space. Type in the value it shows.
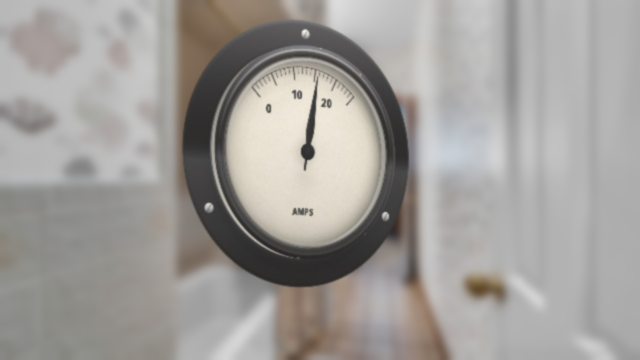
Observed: 15 A
